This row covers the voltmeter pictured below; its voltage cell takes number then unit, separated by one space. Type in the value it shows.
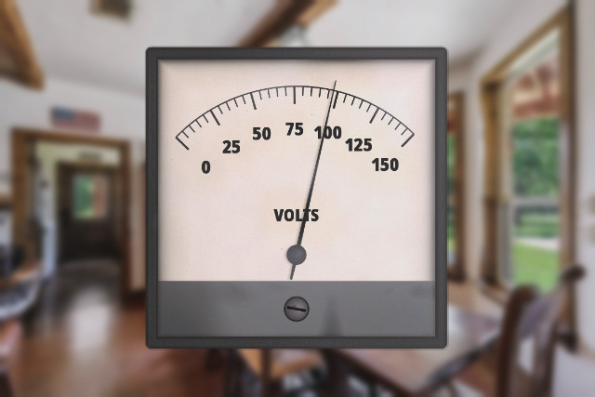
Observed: 97.5 V
